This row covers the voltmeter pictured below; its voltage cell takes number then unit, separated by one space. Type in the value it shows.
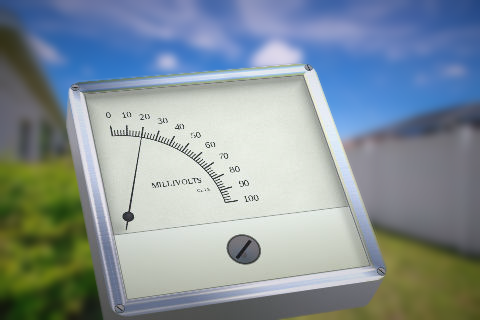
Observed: 20 mV
